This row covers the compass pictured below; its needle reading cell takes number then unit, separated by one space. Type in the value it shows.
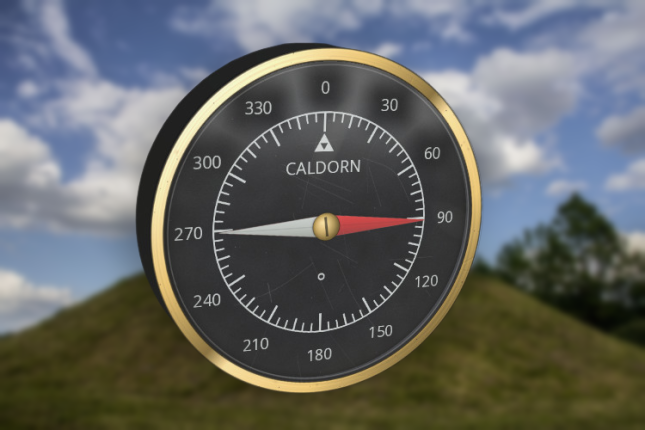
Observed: 90 °
